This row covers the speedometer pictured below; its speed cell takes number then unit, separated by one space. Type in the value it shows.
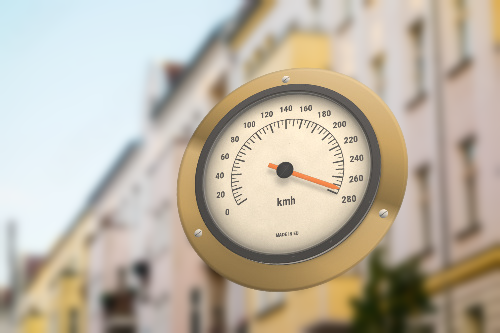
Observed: 275 km/h
